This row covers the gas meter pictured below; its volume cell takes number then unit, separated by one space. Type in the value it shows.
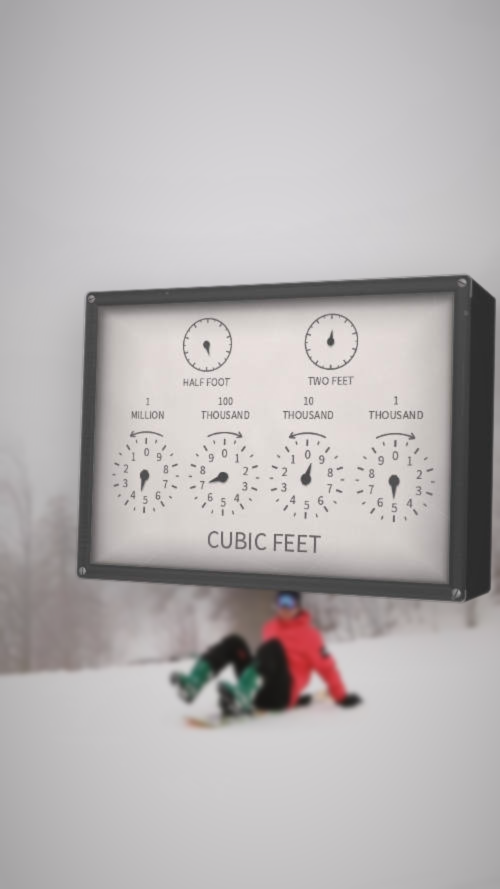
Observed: 469500 ft³
